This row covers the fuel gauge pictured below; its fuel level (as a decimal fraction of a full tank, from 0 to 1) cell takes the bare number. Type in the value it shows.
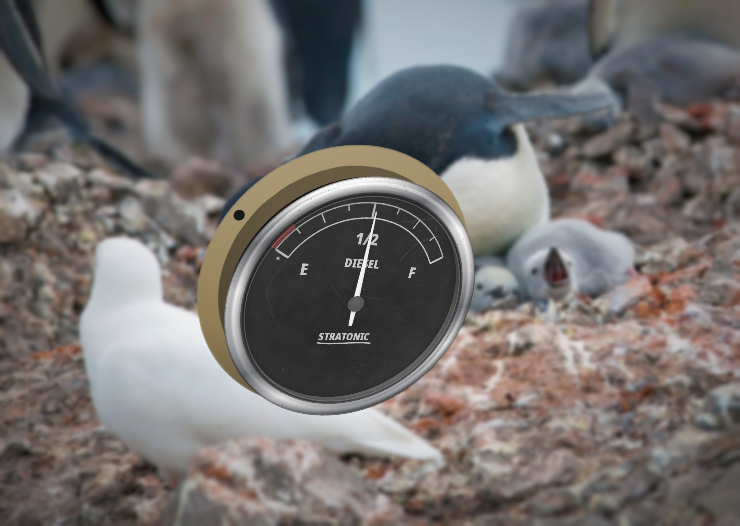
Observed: 0.5
